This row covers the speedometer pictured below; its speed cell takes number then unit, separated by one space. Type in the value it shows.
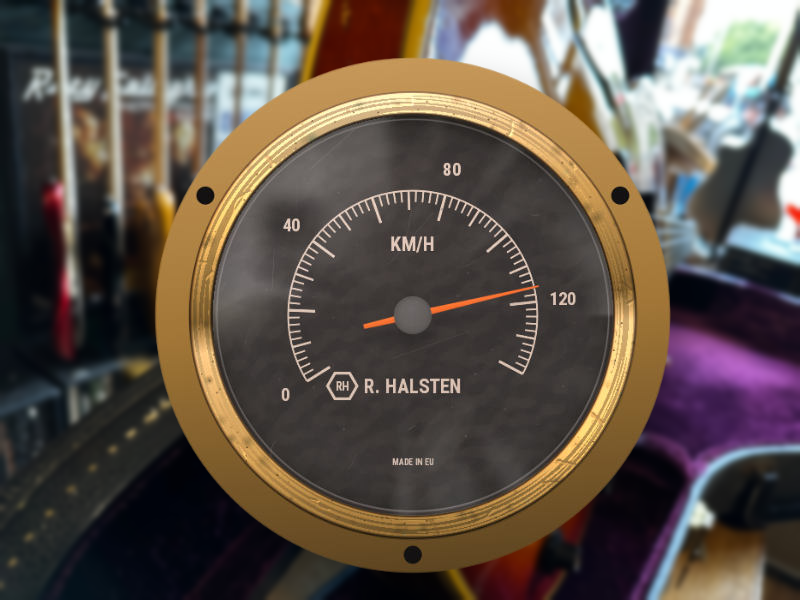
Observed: 116 km/h
